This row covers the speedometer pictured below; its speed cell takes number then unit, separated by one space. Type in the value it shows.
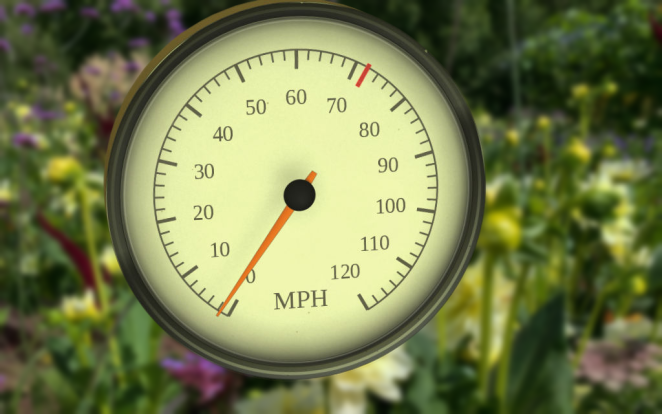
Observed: 2 mph
